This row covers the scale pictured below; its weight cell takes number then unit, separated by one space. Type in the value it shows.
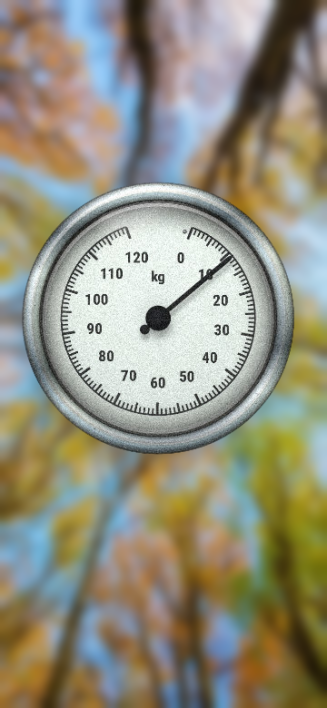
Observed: 11 kg
